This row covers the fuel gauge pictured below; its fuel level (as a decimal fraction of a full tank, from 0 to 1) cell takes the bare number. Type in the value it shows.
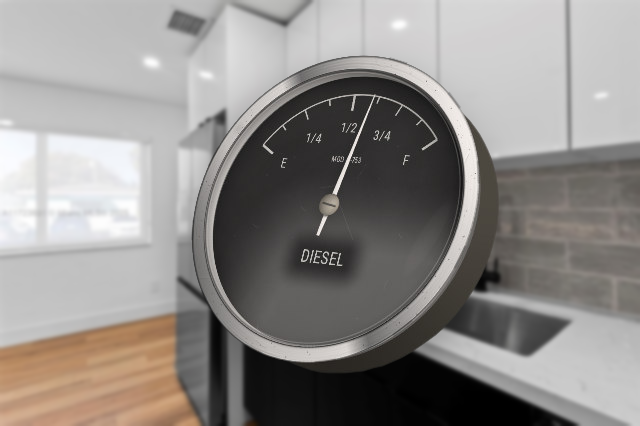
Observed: 0.625
